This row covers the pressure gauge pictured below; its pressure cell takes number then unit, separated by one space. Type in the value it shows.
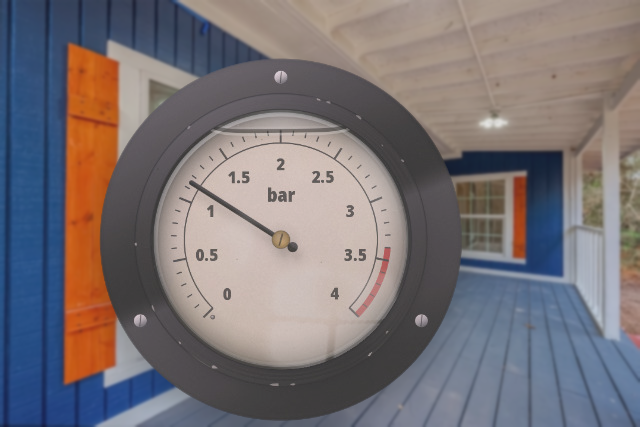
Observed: 1.15 bar
